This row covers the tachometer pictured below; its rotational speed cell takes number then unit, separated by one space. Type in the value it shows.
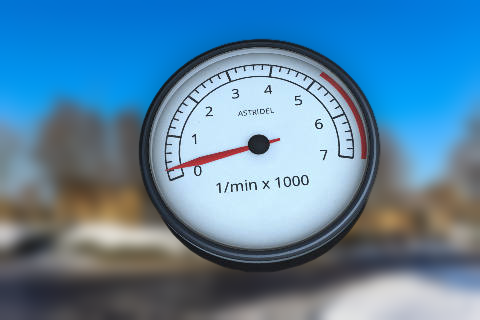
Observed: 200 rpm
